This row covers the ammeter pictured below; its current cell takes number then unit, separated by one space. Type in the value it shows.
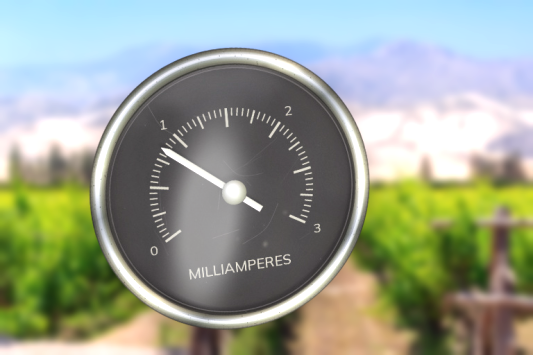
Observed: 0.85 mA
